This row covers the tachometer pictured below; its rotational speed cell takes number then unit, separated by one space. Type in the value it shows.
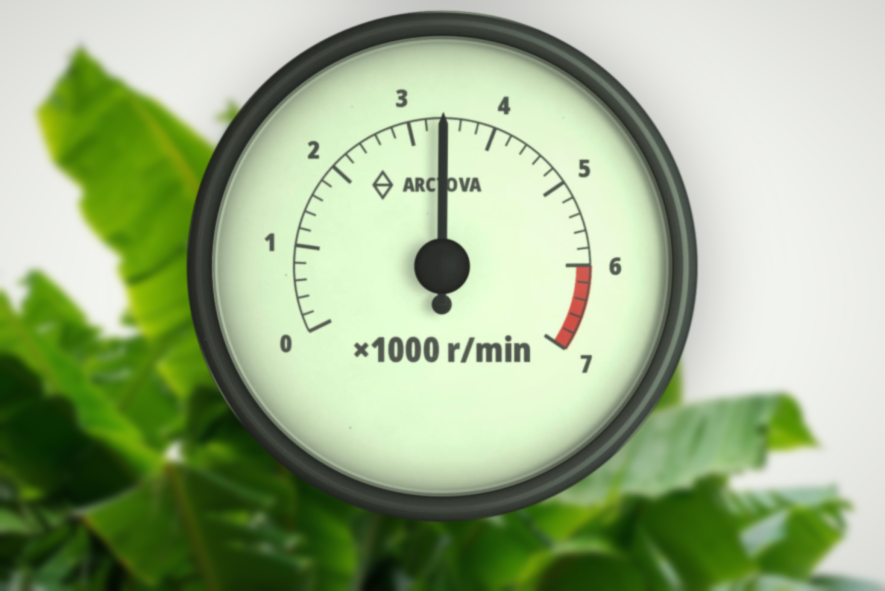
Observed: 3400 rpm
